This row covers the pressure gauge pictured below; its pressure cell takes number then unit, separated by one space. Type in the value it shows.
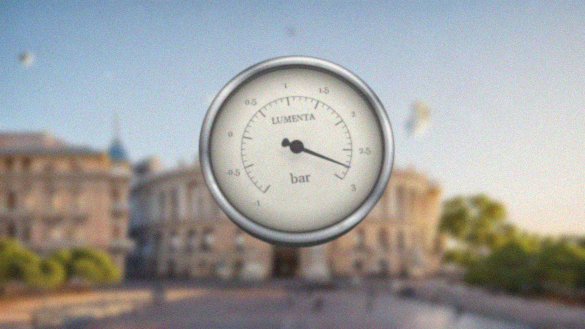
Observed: 2.8 bar
